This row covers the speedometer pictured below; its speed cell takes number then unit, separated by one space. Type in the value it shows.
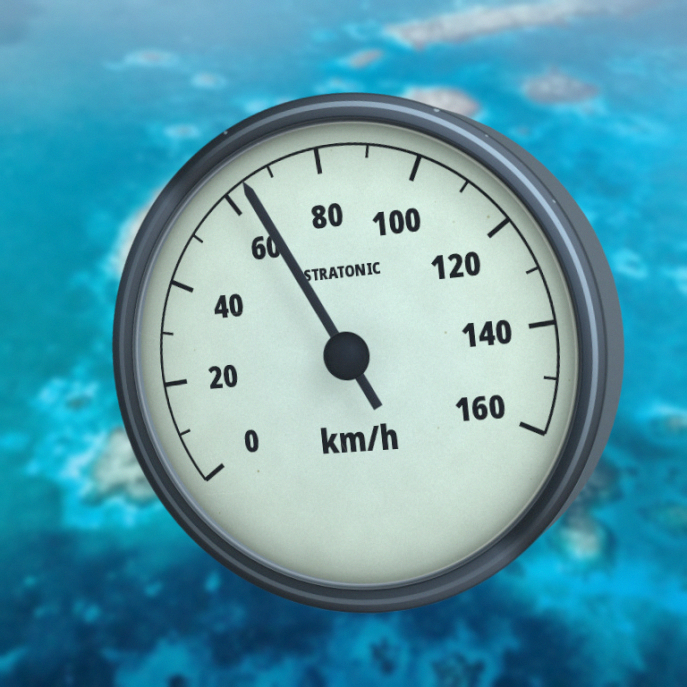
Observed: 65 km/h
